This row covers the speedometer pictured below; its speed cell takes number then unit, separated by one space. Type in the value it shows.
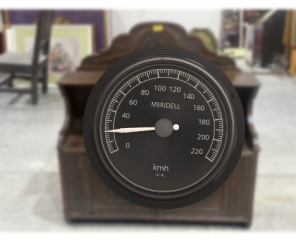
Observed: 20 km/h
